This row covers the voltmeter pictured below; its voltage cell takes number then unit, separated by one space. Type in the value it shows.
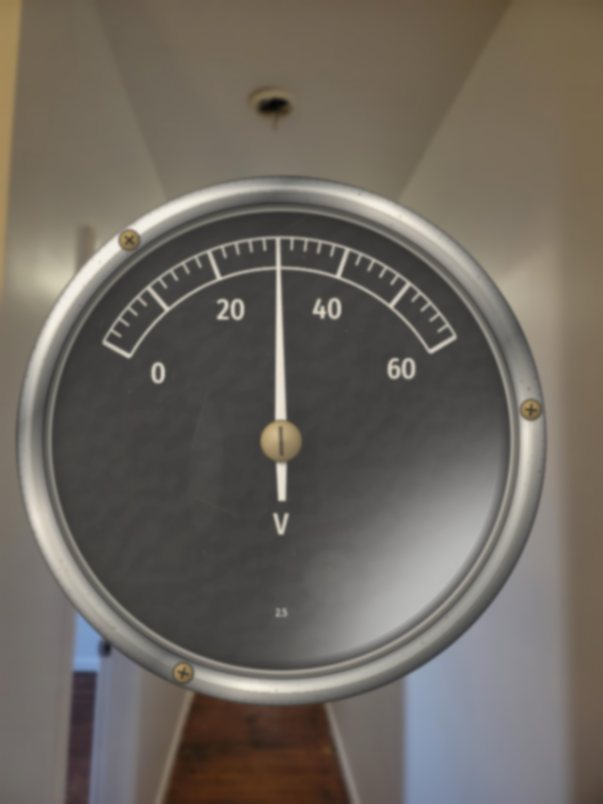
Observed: 30 V
